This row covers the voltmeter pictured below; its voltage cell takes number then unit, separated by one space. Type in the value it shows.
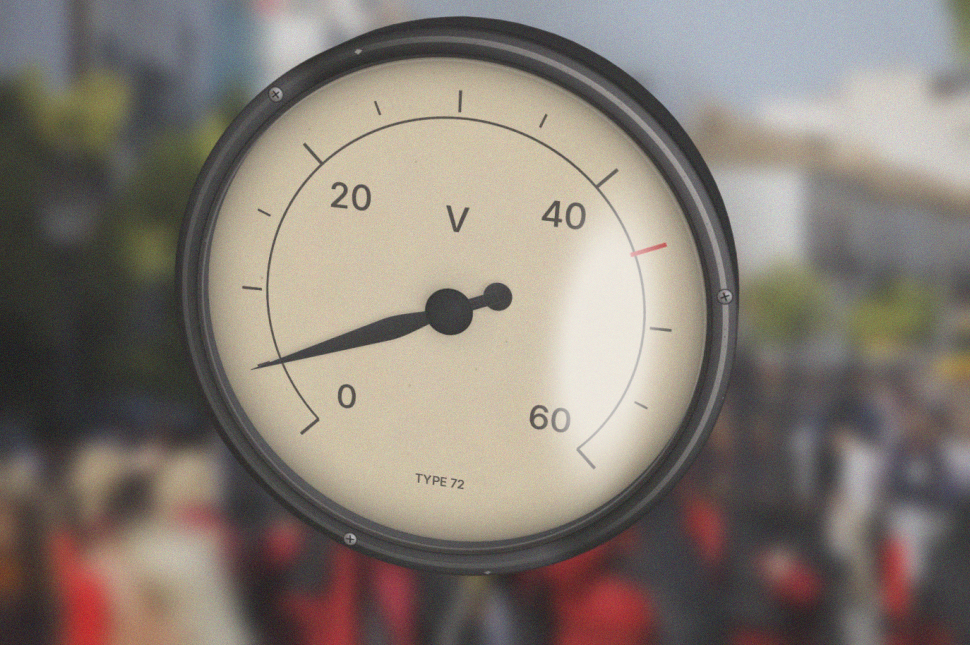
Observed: 5 V
